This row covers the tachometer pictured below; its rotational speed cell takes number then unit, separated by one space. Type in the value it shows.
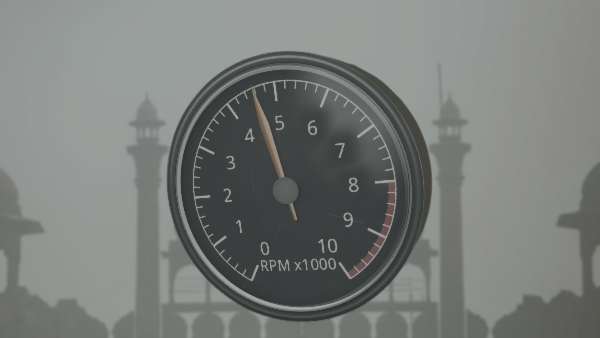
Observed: 4600 rpm
